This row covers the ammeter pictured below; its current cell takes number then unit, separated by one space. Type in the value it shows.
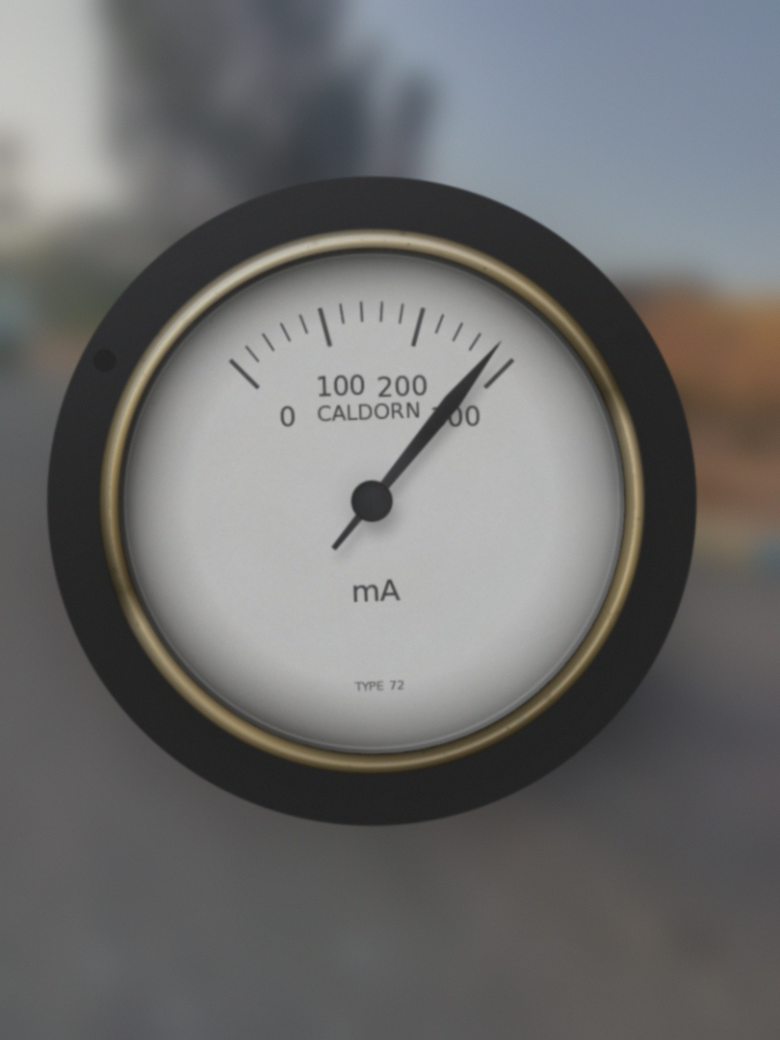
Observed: 280 mA
